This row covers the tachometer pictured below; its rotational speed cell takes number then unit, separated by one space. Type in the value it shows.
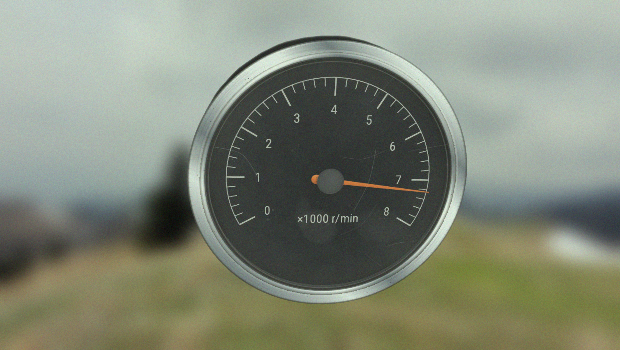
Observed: 7200 rpm
